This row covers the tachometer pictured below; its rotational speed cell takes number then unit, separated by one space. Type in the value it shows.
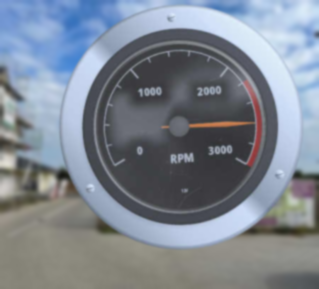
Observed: 2600 rpm
